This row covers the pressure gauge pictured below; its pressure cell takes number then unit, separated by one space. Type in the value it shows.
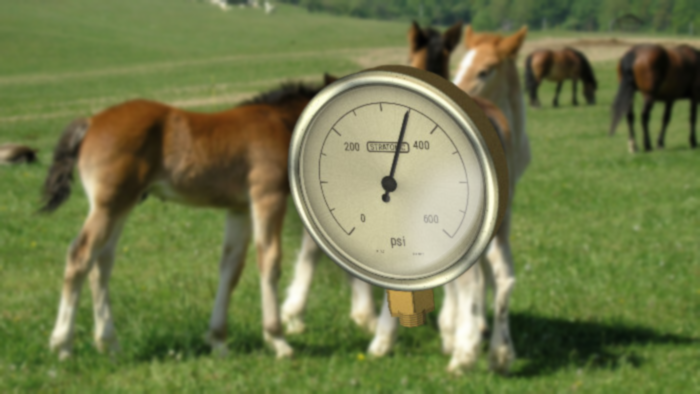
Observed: 350 psi
